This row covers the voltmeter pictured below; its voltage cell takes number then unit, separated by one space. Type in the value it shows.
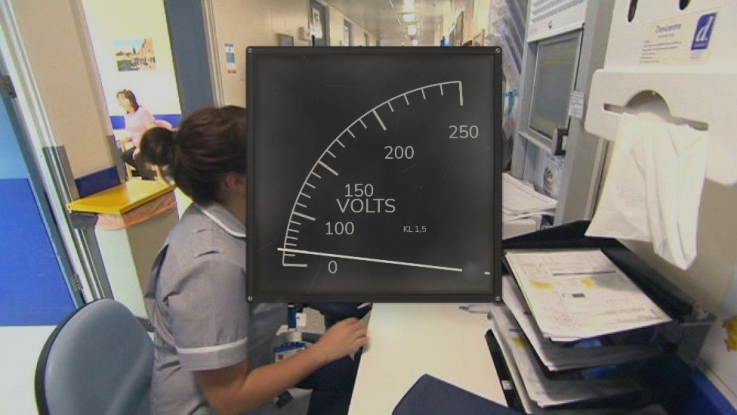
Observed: 50 V
